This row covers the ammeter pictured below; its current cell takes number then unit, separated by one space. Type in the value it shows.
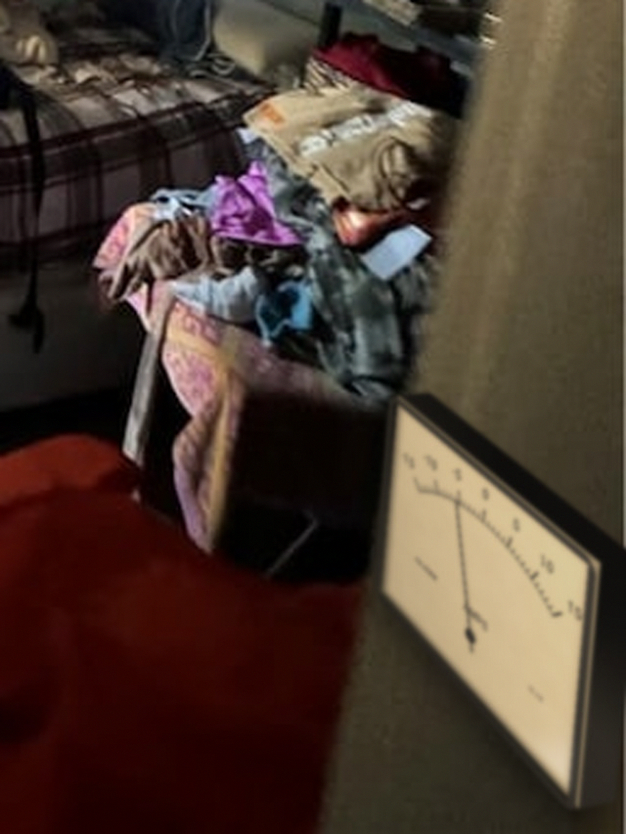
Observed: -5 A
